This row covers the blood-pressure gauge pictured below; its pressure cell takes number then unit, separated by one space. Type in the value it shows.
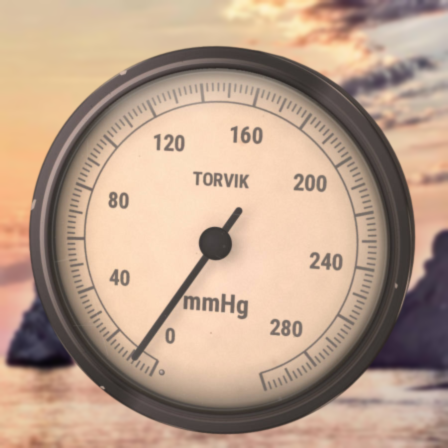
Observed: 8 mmHg
